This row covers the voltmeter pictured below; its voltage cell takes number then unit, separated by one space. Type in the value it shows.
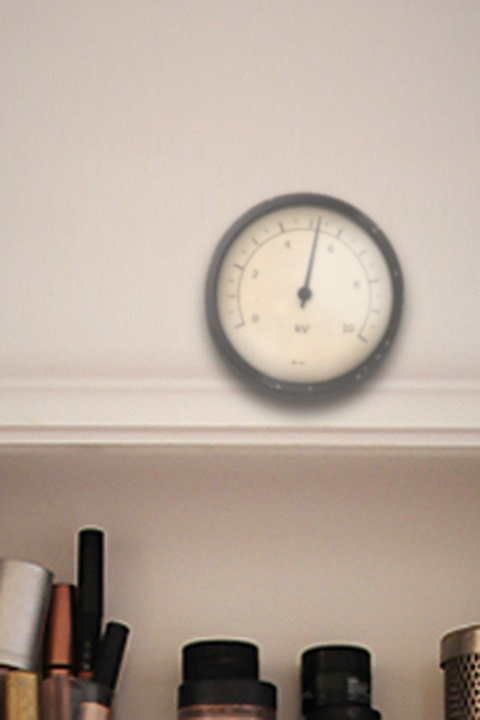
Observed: 5.25 kV
